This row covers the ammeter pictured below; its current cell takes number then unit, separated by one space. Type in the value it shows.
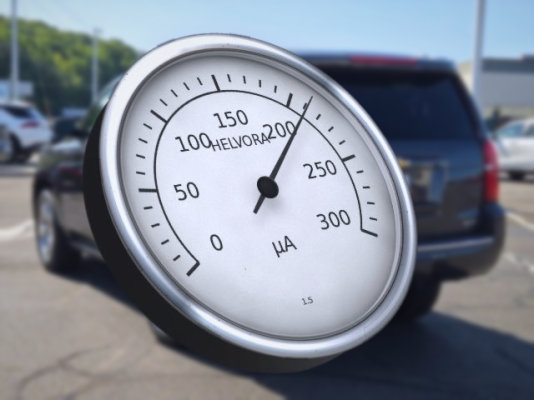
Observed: 210 µA
